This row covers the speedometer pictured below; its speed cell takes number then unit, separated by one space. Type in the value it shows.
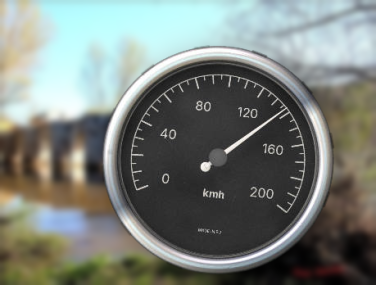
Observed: 137.5 km/h
